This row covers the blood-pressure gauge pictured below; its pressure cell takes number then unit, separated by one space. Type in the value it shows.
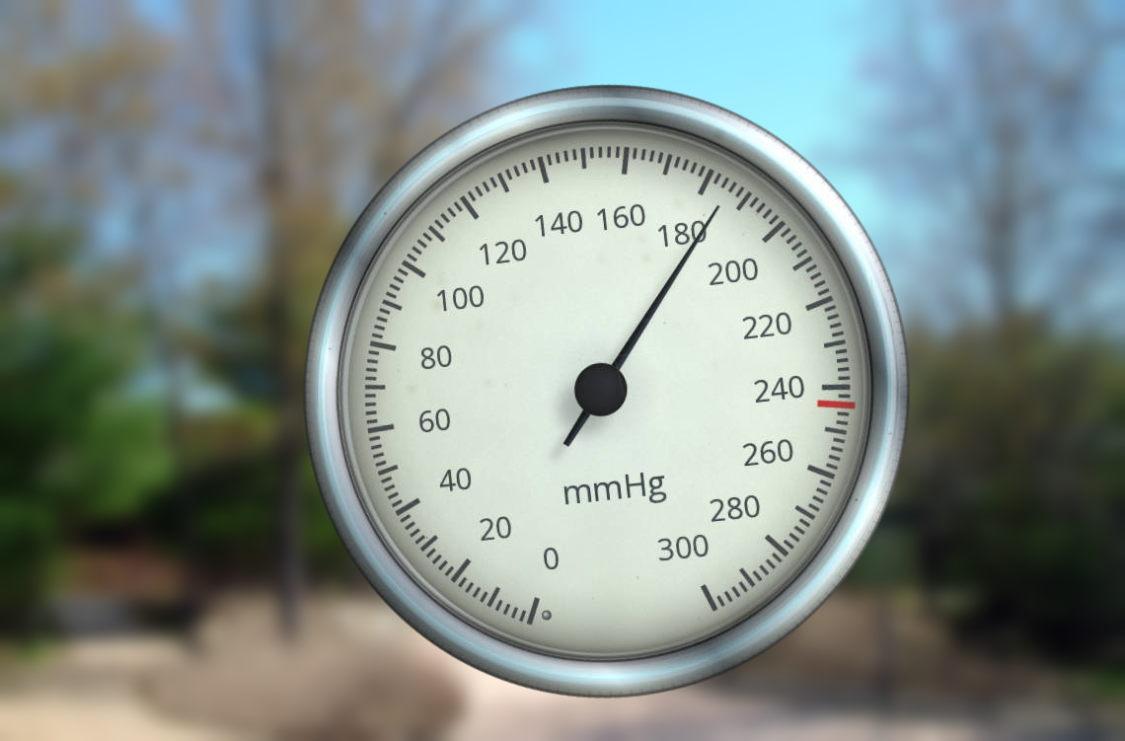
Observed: 186 mmHg
